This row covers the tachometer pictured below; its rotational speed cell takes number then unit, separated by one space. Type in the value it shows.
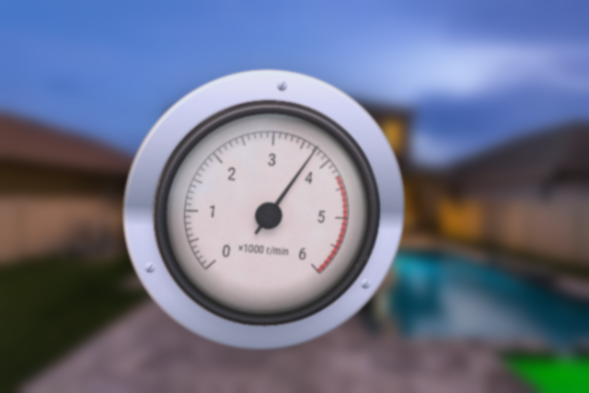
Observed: 3700 rpm
